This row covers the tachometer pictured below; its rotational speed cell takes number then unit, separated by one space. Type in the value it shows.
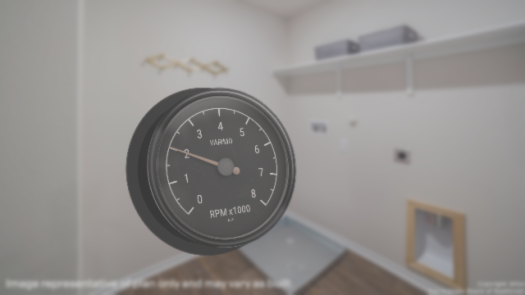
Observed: 2000 rpm
